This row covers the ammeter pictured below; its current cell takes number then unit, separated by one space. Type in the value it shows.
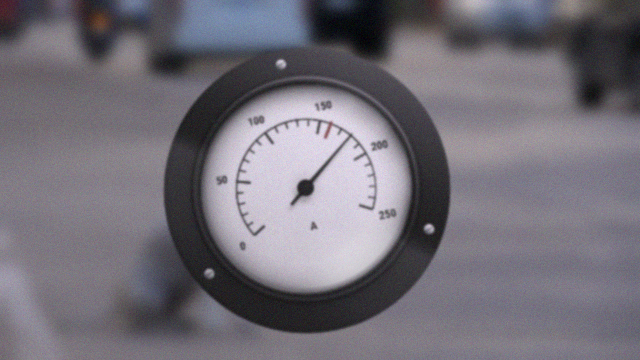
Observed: 180 A
